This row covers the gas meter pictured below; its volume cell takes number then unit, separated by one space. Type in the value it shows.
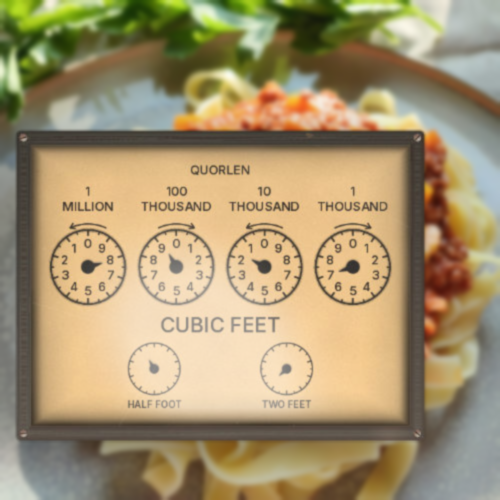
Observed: 791700 ft³
